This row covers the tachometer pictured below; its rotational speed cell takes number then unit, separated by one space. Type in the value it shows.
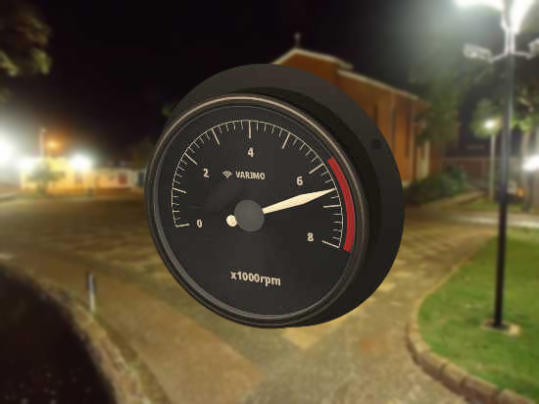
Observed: 6600 rpm
